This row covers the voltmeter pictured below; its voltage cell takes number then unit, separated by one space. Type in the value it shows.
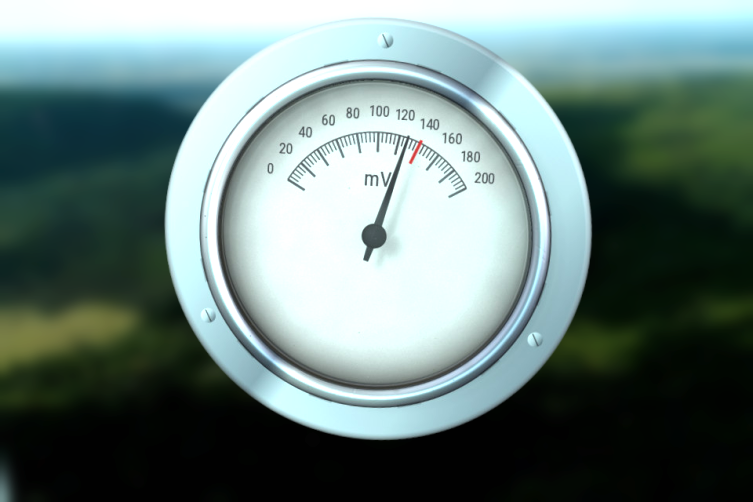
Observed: 128 mV
